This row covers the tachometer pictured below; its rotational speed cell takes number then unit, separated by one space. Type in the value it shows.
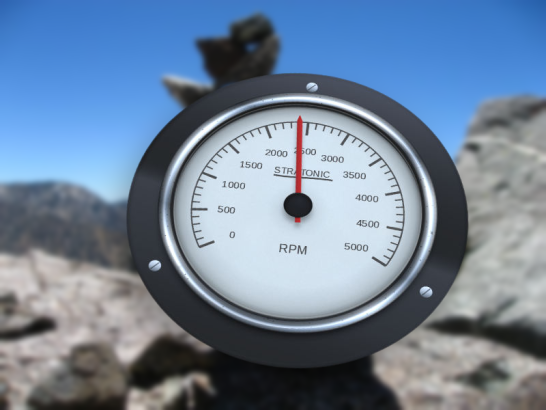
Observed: 2400 rpm
